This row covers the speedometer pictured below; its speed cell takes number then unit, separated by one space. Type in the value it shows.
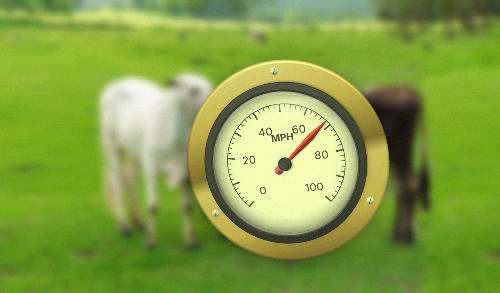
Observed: 68 mph
